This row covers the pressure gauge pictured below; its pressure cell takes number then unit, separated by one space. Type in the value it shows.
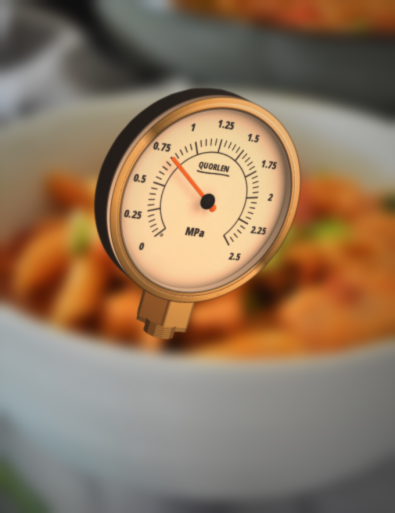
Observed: 0.75 MPa
